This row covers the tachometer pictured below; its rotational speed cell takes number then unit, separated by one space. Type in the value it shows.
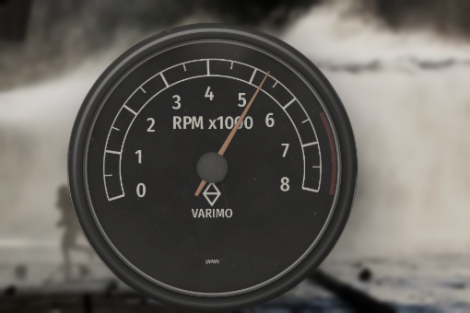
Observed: 5250 rpm
